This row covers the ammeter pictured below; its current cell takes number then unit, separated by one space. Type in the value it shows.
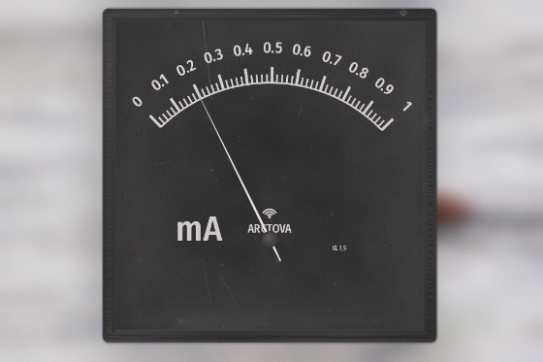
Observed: 0.2 mA
